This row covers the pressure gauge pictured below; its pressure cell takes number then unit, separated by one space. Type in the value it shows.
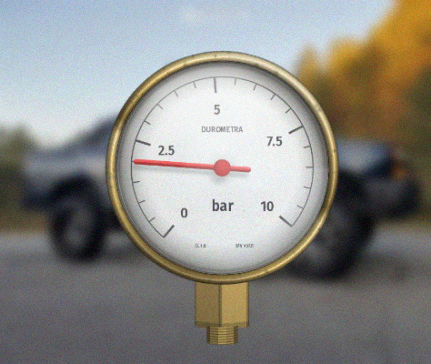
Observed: 2 bar
